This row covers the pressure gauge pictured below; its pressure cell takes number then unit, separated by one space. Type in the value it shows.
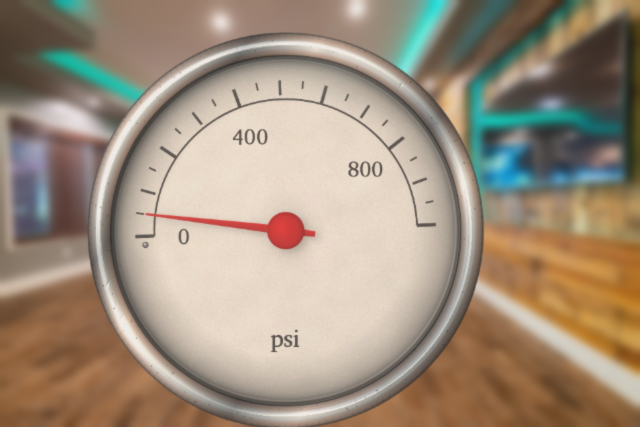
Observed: 50 psi
